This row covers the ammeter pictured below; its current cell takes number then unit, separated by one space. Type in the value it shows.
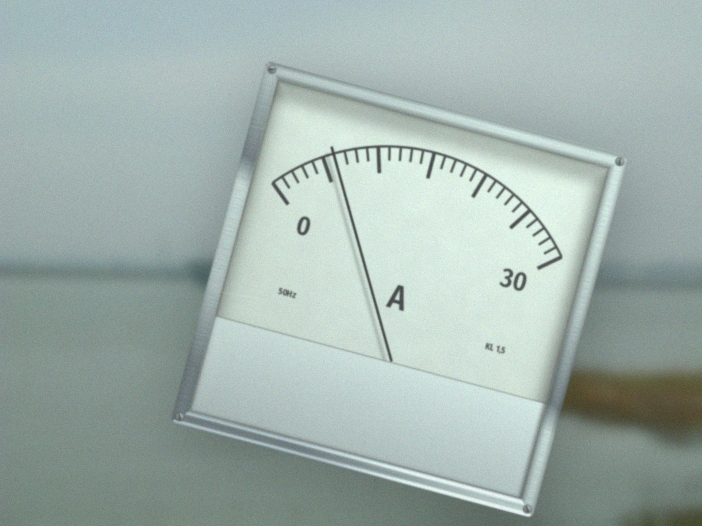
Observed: 6 A
